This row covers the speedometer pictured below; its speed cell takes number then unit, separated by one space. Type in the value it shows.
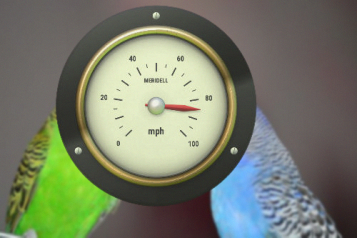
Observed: 85 mph
